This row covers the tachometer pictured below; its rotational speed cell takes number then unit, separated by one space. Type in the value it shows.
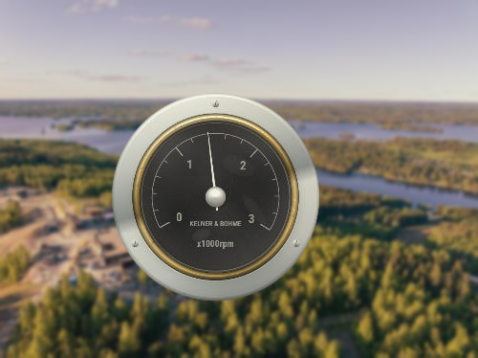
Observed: 1400 rpm
